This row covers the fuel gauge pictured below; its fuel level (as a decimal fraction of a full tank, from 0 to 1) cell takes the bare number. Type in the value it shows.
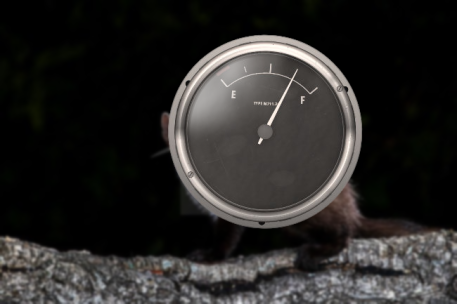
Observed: 0.75
